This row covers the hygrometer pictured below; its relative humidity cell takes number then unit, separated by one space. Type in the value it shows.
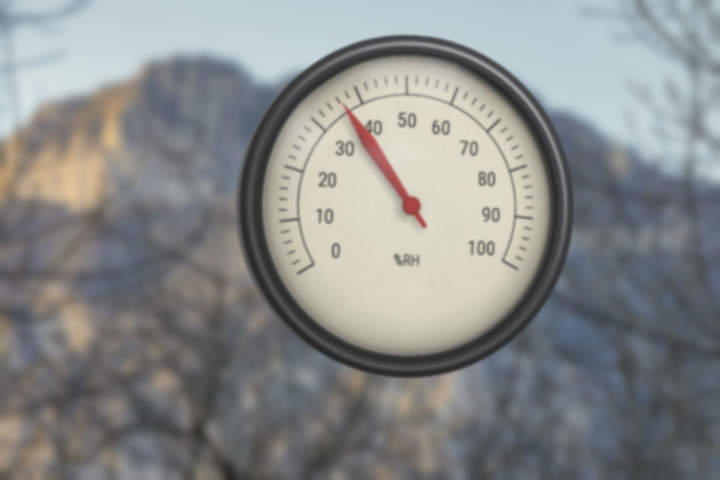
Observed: 36 %
